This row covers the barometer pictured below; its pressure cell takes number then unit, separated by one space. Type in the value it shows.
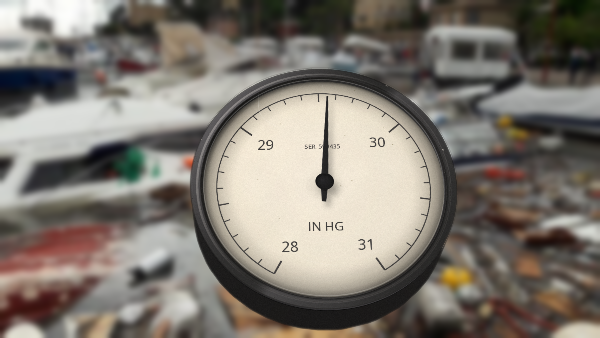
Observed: 29.55 inHg
